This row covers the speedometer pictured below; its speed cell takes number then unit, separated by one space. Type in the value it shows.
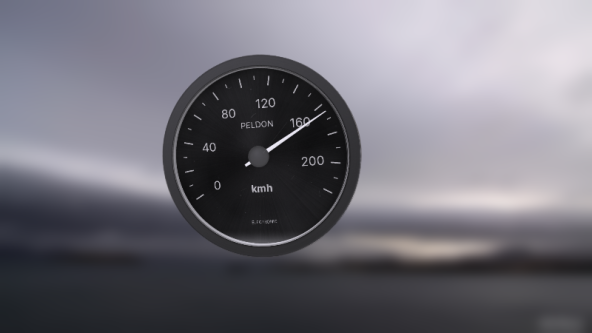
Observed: 165 km/h
